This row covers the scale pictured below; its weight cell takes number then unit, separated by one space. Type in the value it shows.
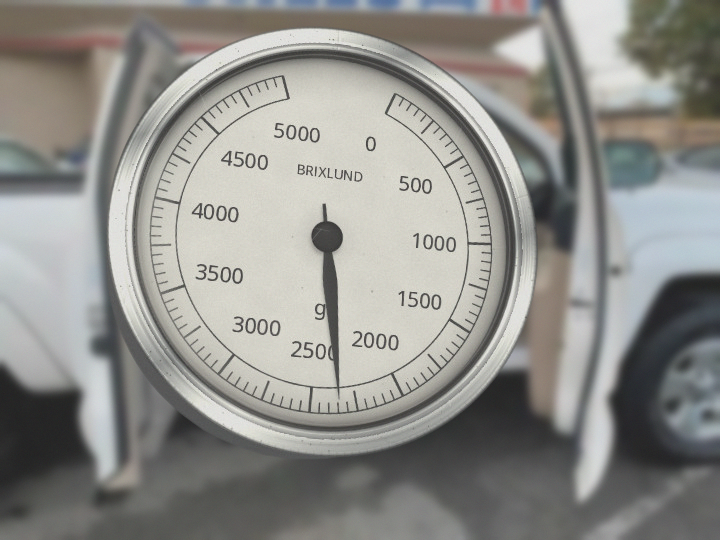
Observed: 2350 g
